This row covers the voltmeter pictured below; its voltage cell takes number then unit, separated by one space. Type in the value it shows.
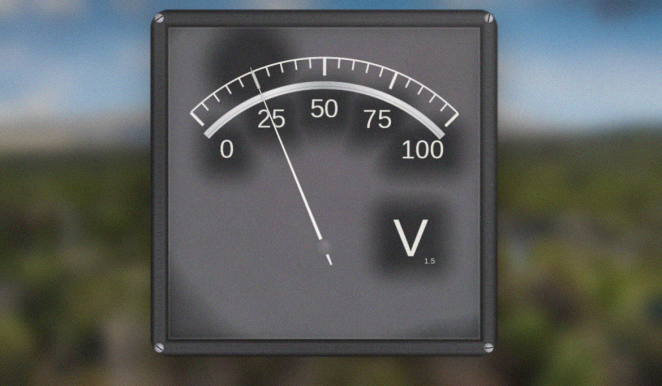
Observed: 25 V
